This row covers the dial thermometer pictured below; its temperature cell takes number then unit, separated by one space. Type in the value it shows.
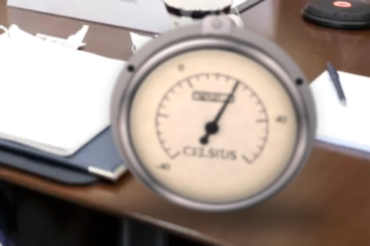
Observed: 20 °C
